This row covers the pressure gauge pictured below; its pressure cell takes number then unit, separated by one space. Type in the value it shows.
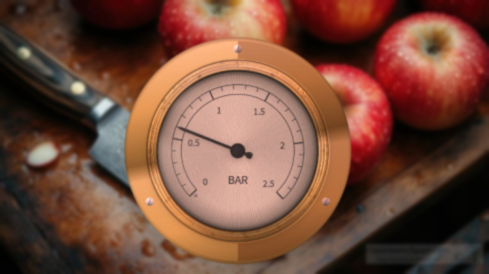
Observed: 0.6 bar
